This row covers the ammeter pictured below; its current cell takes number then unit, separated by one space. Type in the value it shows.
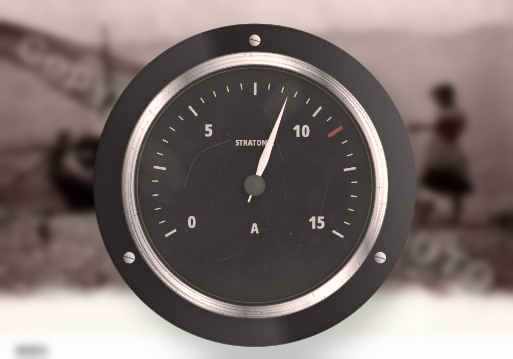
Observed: 8.75 A
